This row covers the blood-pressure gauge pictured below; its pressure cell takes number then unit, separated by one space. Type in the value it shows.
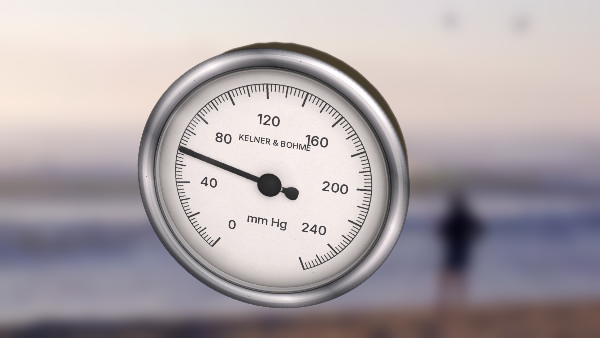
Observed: 60 mmHg
